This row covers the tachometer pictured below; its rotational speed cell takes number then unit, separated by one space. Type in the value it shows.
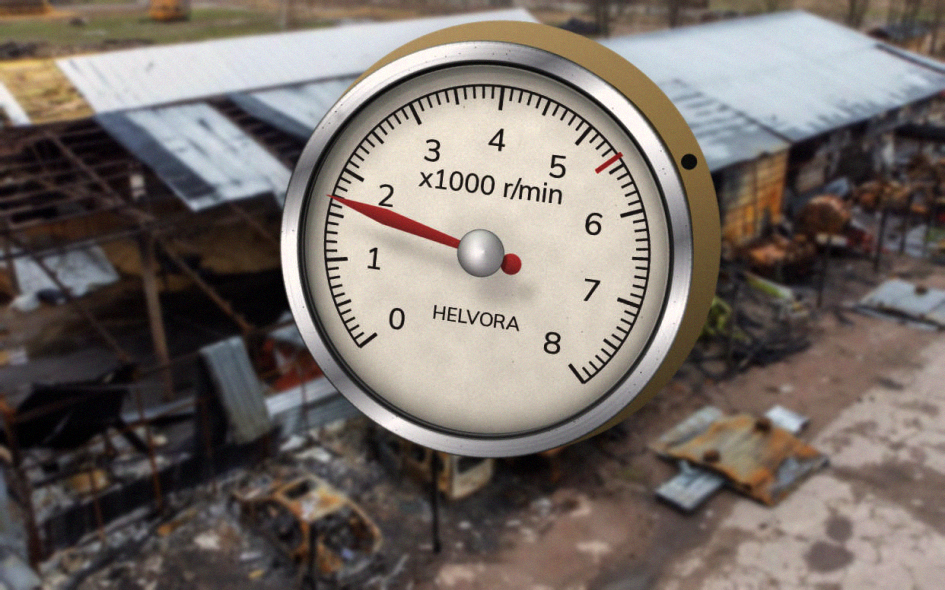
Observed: 1700 rpm
